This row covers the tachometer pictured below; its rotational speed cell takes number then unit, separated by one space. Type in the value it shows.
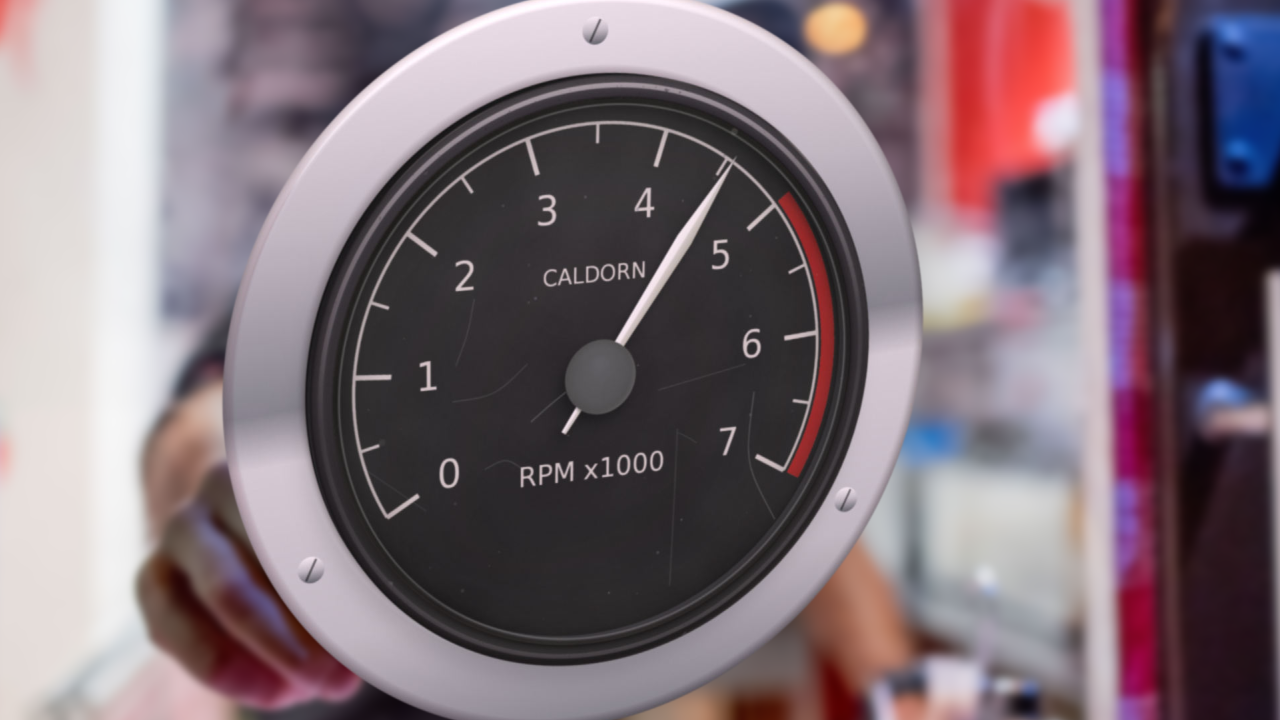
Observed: 4500 rpm
